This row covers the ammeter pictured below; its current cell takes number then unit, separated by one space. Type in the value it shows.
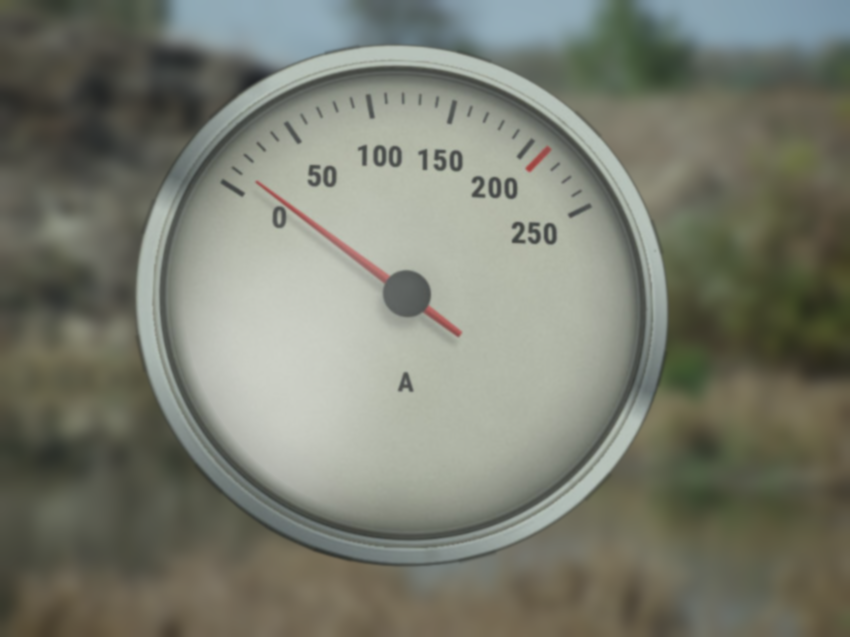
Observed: 10 A
